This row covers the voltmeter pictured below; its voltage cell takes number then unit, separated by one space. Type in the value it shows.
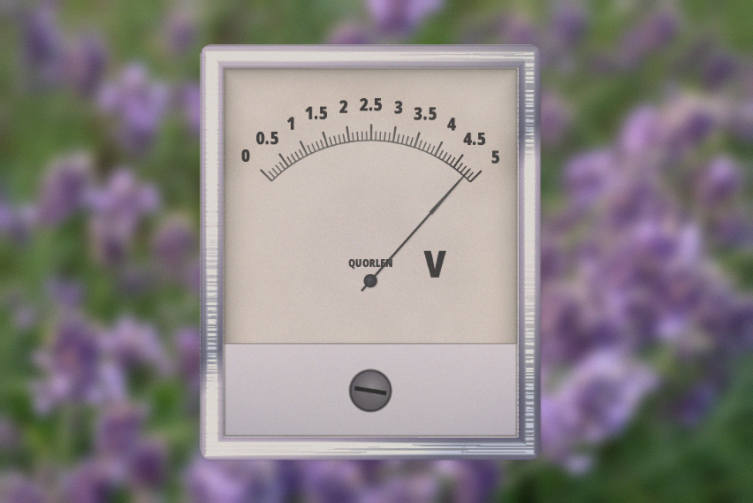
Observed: 4.8 V
